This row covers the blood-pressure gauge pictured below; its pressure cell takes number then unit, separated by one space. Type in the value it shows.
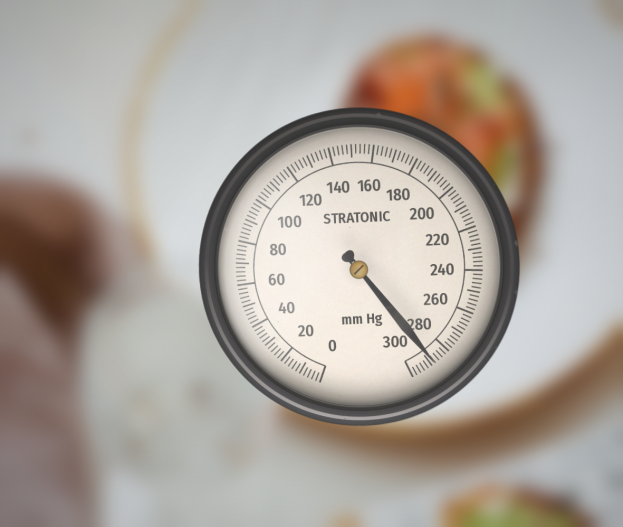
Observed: 288 mmHg
